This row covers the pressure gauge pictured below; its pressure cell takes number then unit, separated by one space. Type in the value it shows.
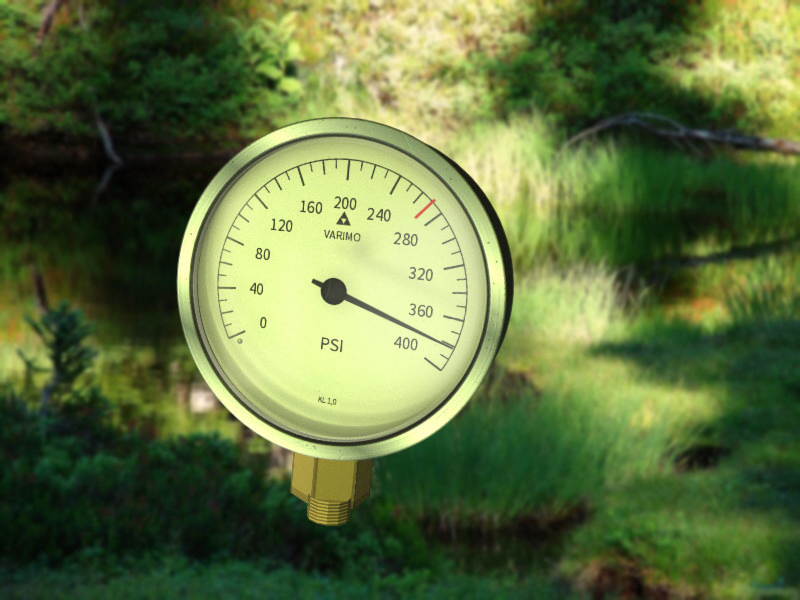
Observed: 380 psi
